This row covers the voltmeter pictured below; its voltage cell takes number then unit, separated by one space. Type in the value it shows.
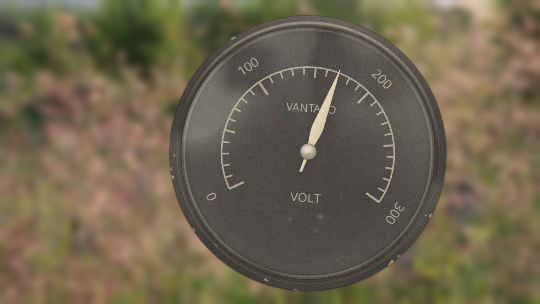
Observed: 170 V
